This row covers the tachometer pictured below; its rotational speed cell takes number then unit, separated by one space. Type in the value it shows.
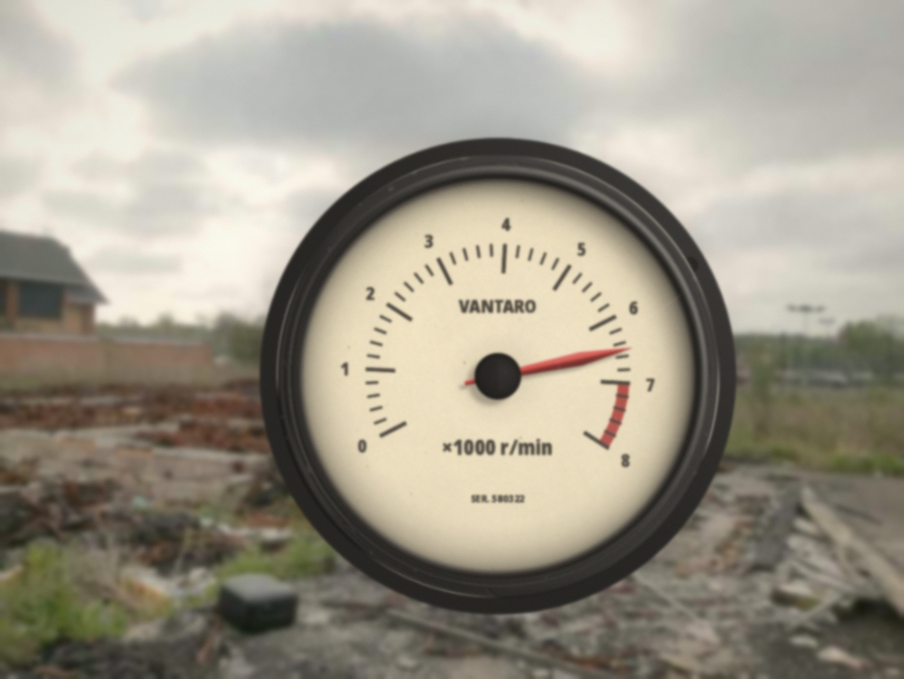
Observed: 6500 rpm
